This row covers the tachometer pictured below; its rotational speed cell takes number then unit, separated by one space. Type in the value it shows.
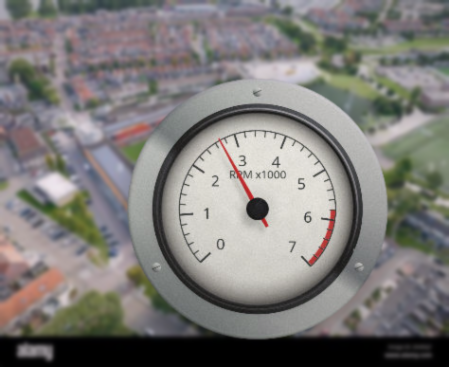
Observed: 2700 rpm
